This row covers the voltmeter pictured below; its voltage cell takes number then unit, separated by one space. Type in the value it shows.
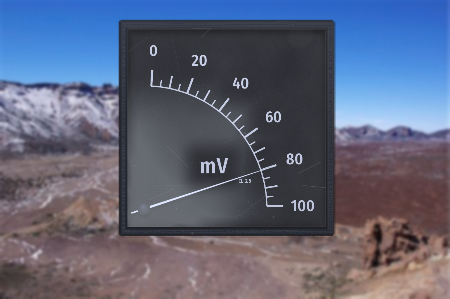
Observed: 80 mV
